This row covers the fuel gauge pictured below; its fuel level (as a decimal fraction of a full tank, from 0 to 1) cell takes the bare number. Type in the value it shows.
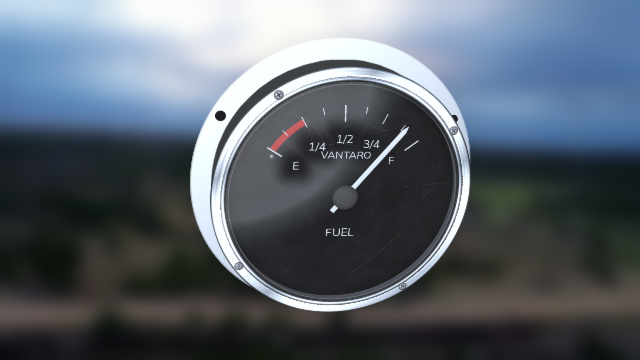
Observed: 0.875
